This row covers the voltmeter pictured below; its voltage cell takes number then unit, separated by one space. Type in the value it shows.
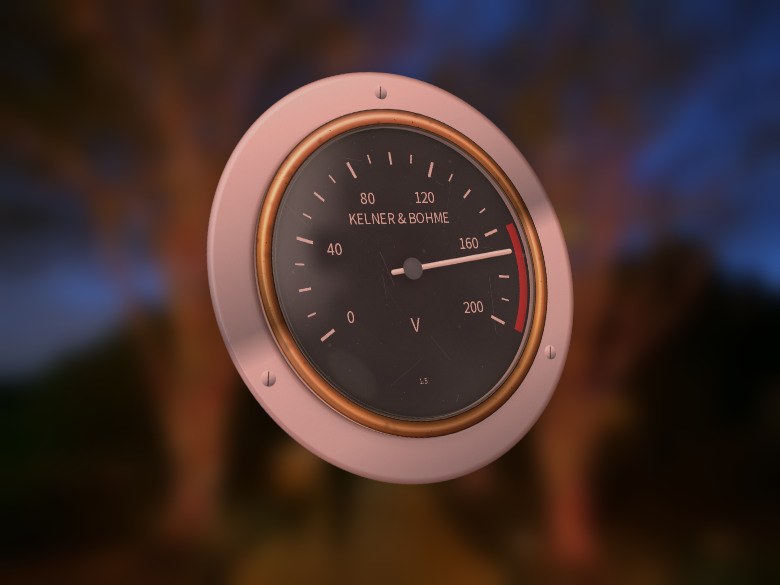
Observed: 170 V
